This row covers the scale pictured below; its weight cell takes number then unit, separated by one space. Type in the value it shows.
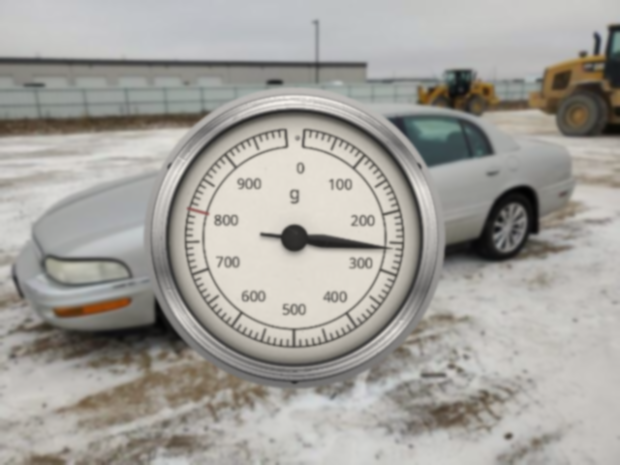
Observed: 260 g
